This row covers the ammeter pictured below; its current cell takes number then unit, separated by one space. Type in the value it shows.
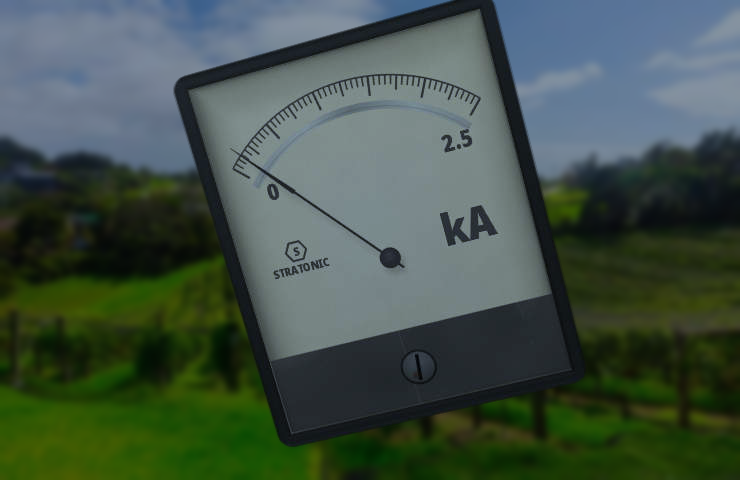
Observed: 0.15 kA
